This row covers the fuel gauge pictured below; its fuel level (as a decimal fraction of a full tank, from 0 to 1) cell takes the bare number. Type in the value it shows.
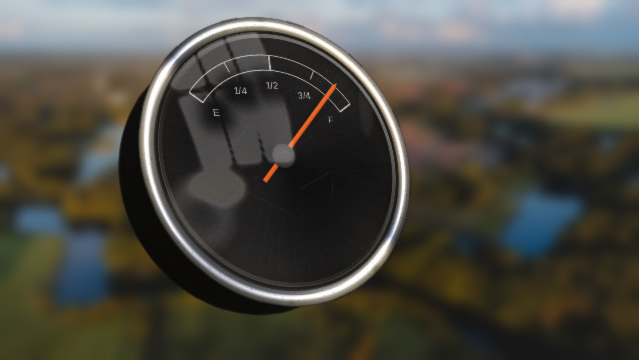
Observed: 0.875
